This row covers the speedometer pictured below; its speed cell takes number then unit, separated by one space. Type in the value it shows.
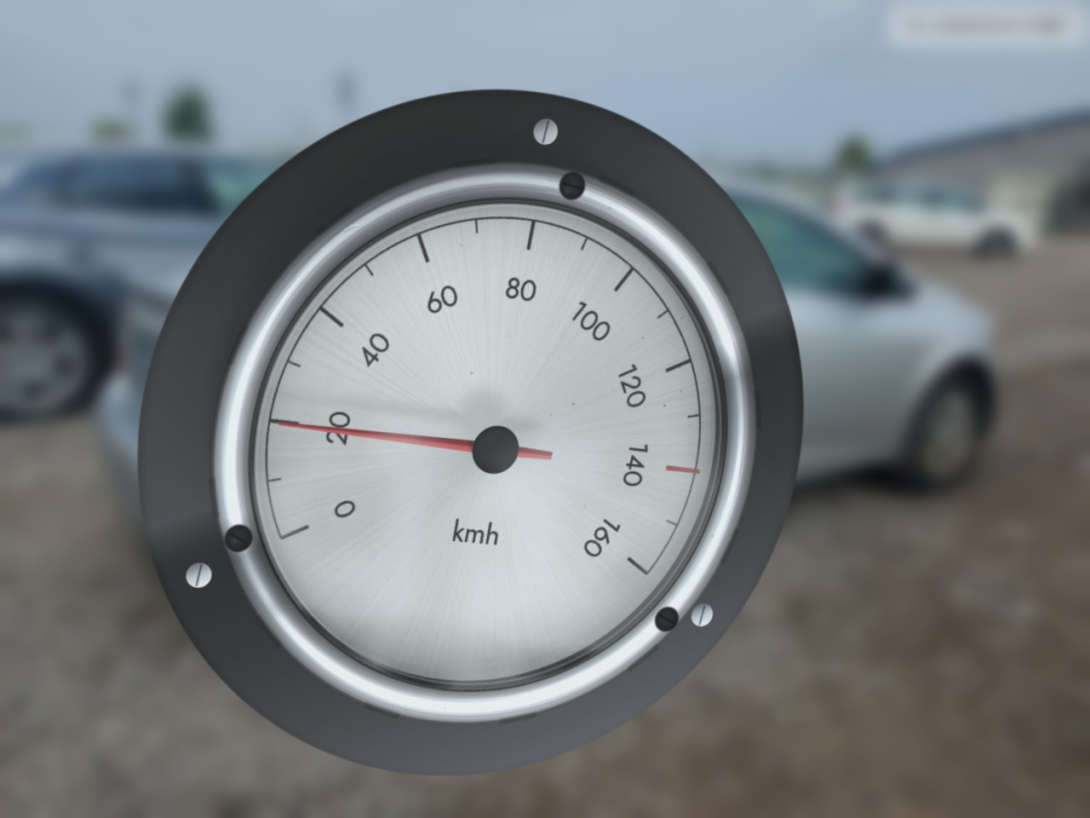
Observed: 20 km/h
